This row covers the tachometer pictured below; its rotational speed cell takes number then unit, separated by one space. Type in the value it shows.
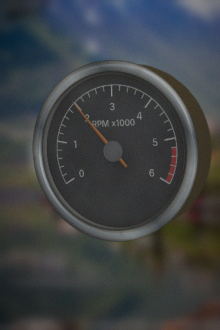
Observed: 2000 rpm
